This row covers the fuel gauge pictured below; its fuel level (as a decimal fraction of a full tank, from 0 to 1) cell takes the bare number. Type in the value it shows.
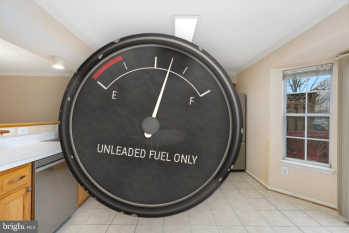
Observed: 0.625
